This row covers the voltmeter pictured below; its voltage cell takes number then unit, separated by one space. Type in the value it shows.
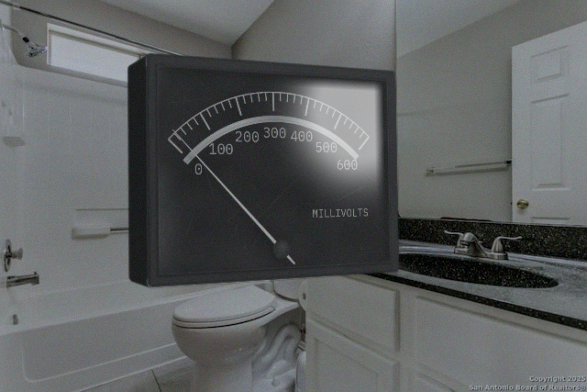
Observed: 20 mV
